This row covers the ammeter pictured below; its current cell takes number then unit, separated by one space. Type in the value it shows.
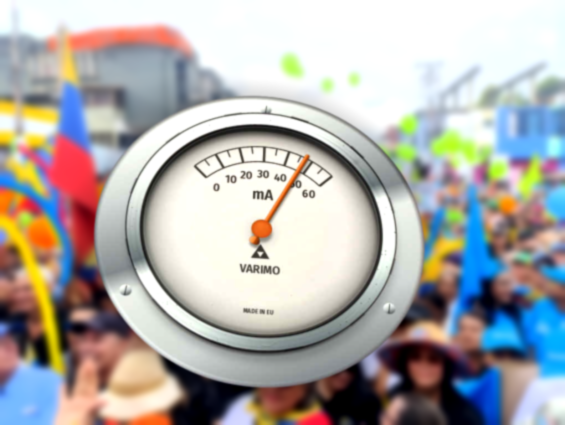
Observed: 47.5 mA
